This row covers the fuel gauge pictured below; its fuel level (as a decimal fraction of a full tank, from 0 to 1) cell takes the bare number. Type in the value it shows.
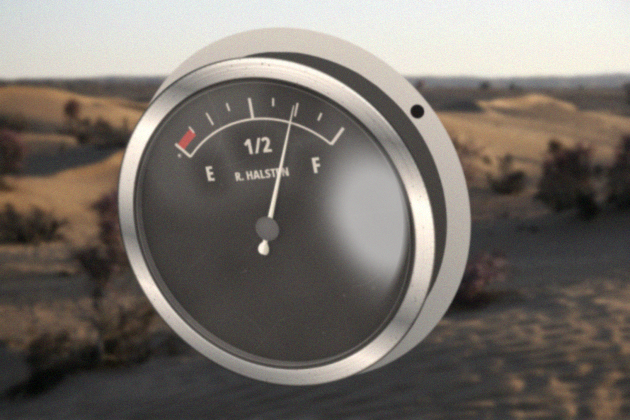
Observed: 0.75
